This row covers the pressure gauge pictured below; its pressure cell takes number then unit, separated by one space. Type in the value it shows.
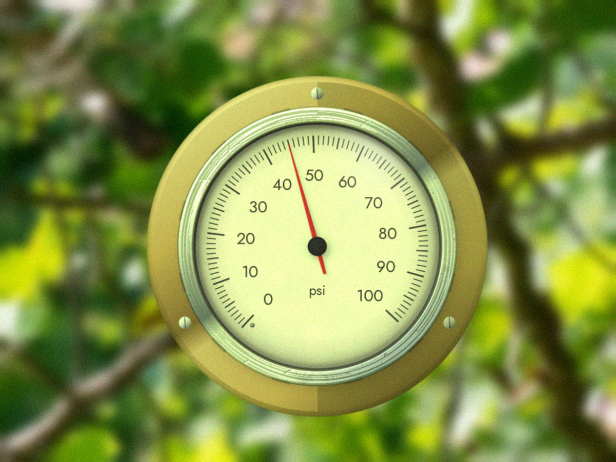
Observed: 45 psi
